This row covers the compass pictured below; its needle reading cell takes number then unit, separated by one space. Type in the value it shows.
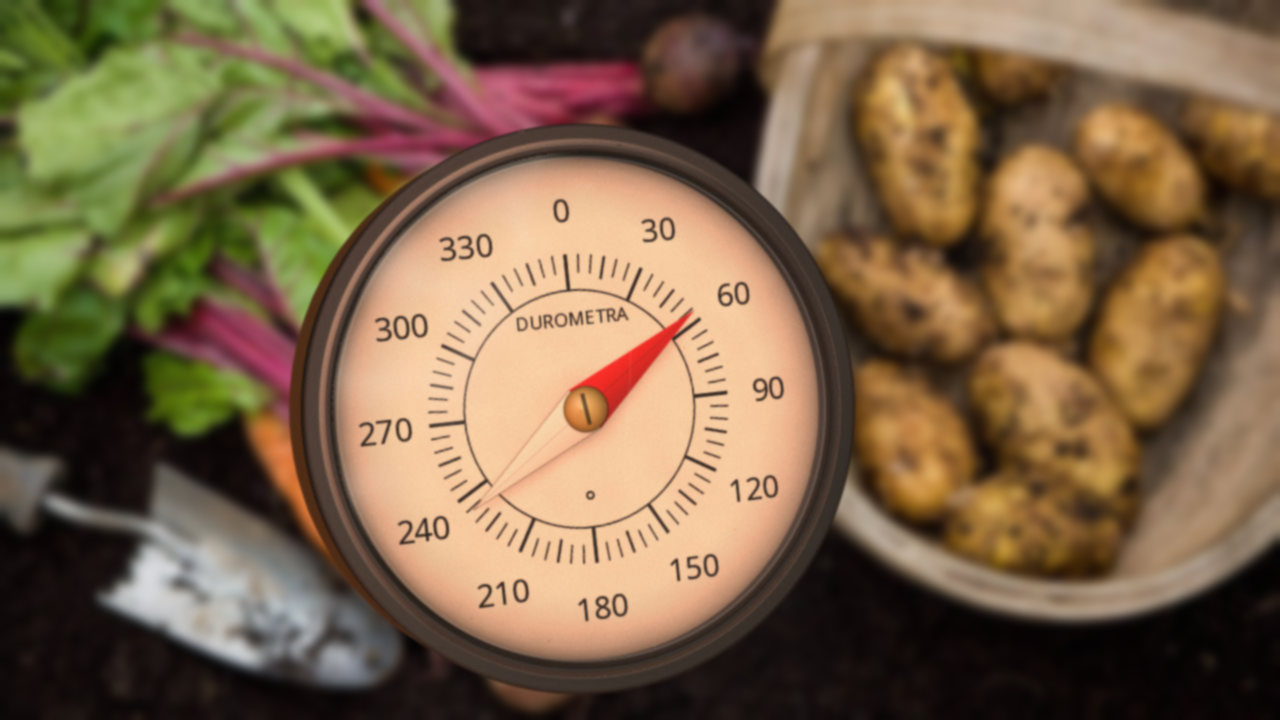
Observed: 55 °
